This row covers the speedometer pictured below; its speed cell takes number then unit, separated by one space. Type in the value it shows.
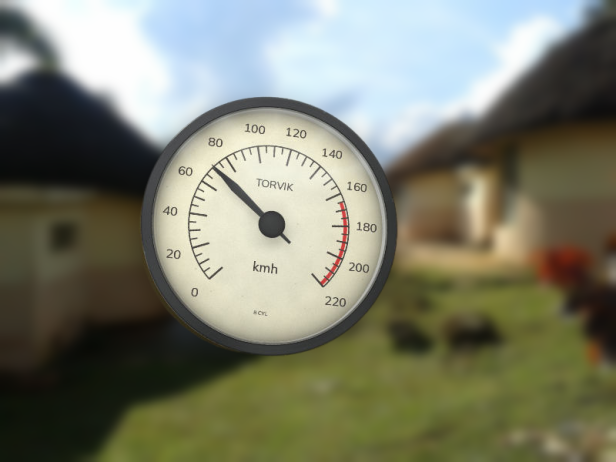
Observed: 70 km/h
